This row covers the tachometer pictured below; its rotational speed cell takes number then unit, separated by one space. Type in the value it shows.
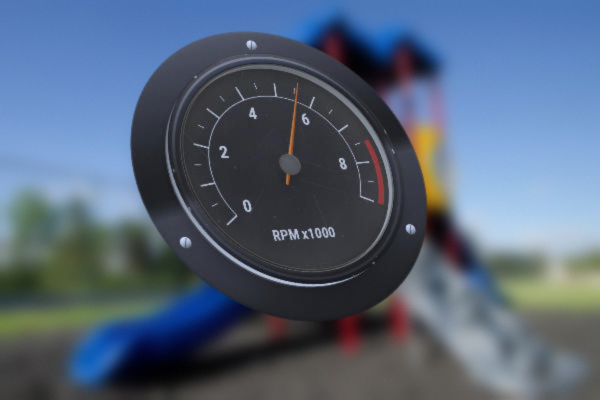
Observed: 5500 rpm
